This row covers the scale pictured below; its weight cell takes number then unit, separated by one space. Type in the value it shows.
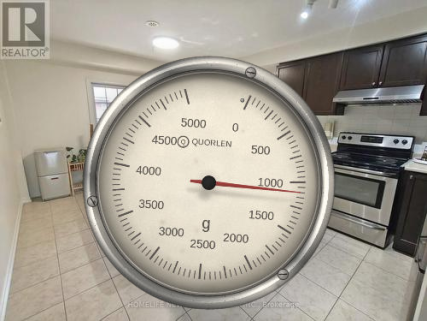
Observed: 1100 g
